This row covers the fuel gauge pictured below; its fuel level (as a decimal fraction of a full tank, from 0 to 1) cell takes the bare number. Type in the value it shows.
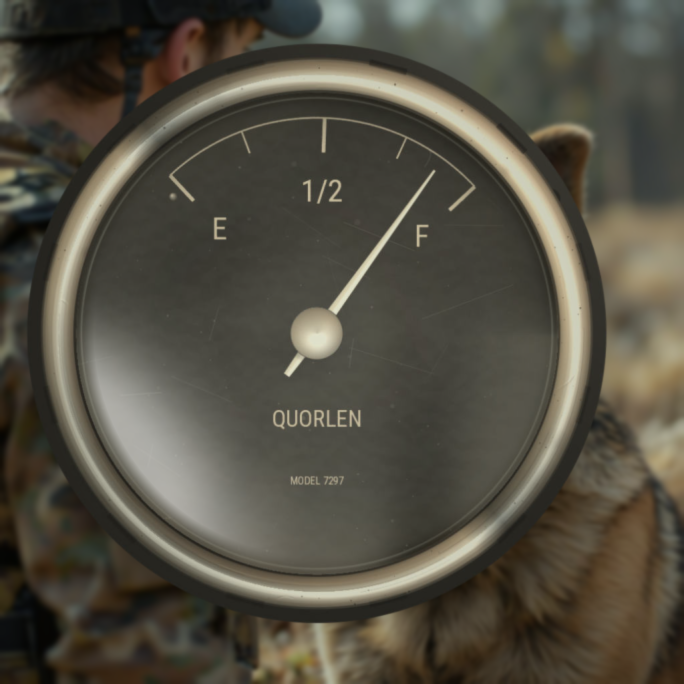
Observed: 0.875
